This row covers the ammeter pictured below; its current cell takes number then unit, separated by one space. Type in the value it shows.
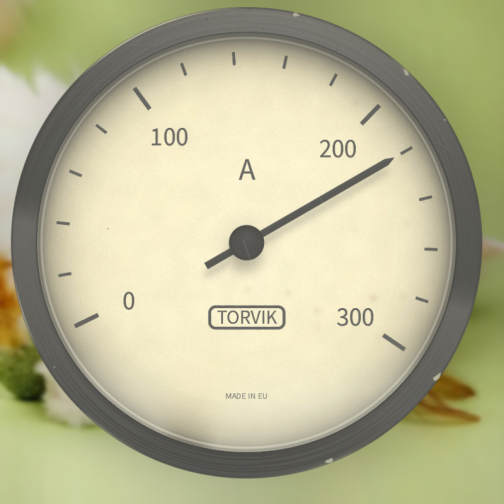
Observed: 220 A
